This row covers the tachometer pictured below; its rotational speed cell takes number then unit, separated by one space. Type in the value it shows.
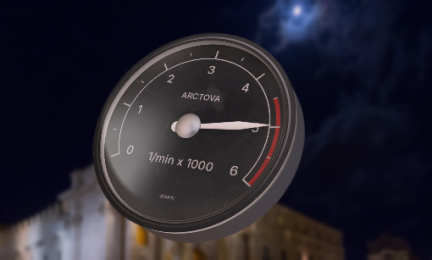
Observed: 5000 rpm
